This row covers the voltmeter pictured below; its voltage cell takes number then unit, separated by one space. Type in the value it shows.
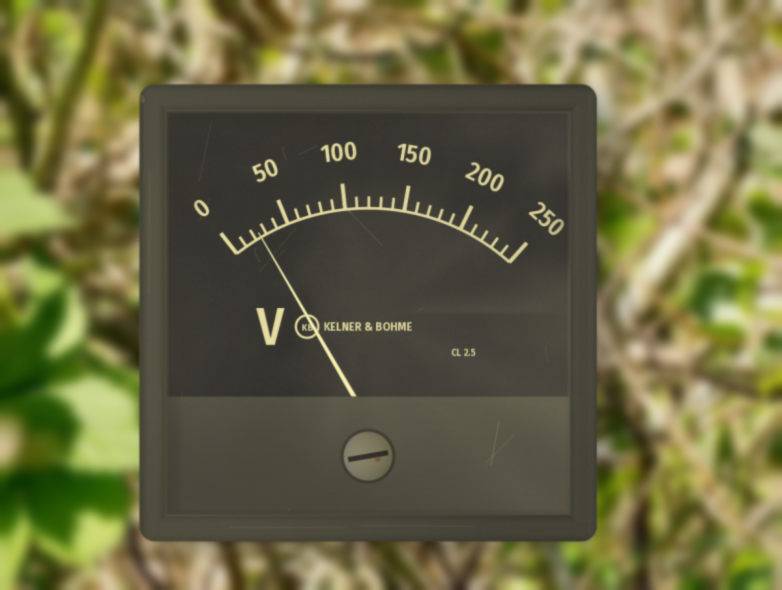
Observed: 25 V
